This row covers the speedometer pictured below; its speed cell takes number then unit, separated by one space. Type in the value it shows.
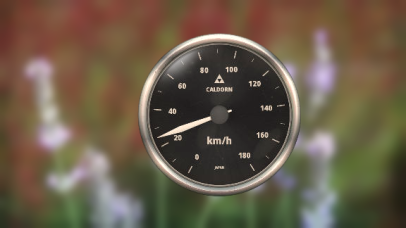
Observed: 25 km/h
